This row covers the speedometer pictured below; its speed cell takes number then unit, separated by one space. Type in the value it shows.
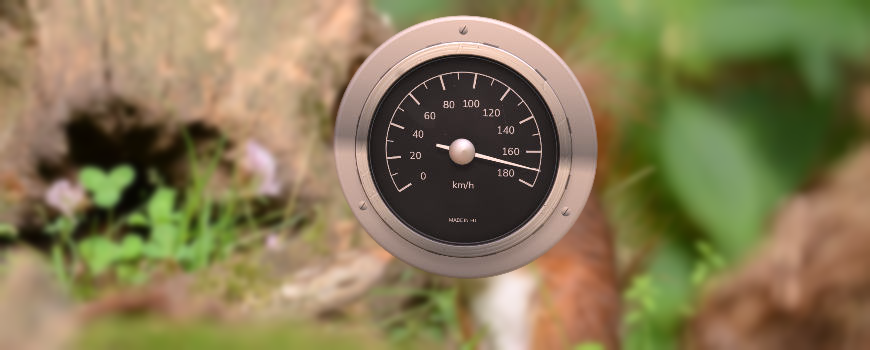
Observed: 170 km/h
